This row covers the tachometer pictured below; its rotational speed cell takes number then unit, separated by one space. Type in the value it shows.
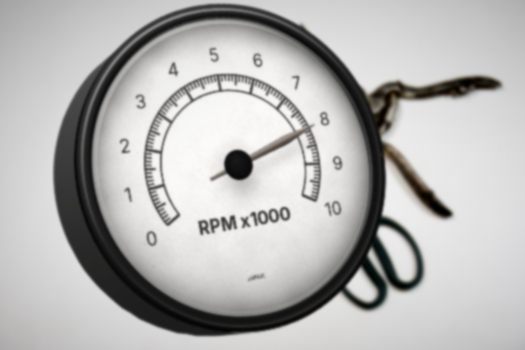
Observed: 8000 rpm
